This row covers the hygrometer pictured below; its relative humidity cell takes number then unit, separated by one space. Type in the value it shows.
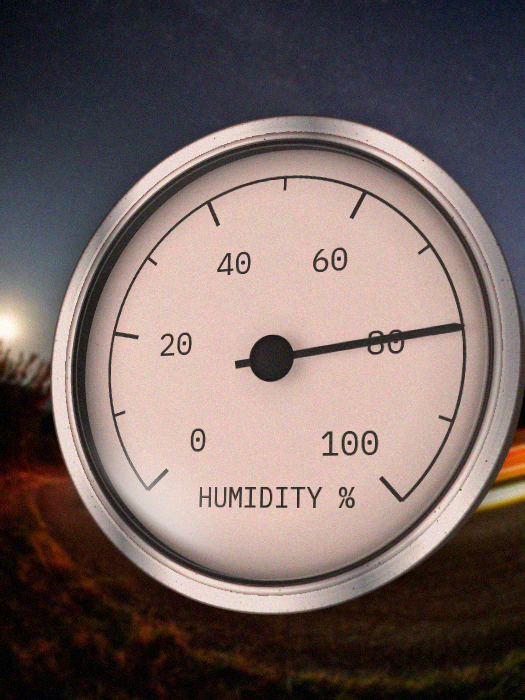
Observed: 80 %
